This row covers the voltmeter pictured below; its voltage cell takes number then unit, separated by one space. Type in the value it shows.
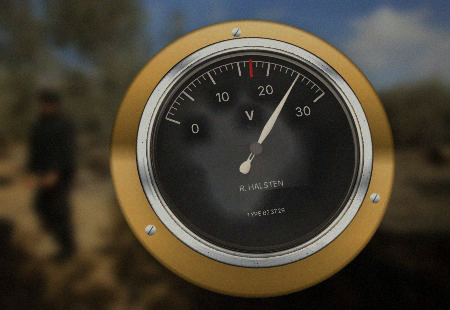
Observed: 25 V
